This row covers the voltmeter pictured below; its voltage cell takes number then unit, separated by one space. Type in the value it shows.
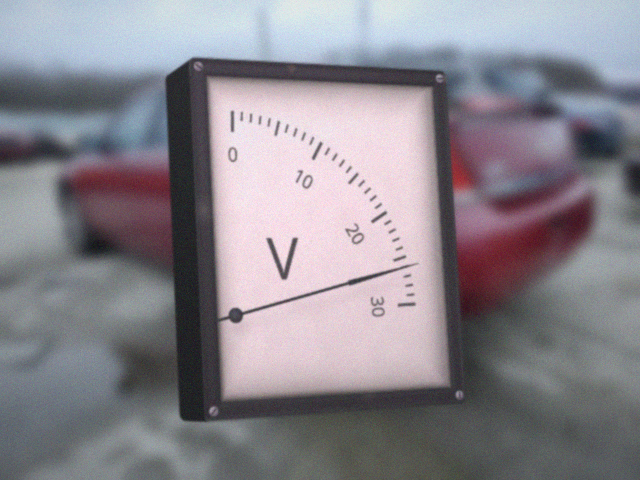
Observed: 26 V
